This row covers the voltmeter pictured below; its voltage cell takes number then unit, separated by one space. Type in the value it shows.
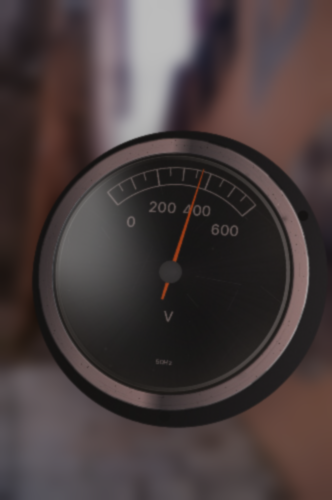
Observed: 375 V
